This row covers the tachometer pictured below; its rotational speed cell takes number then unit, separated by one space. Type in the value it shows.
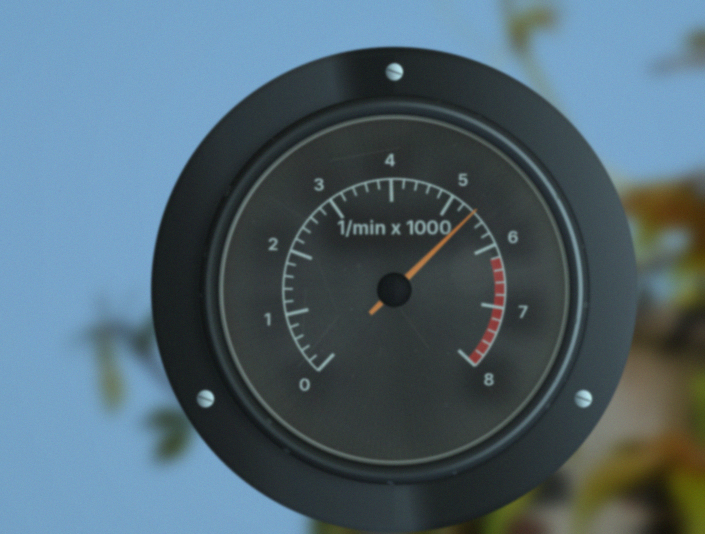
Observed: 5400 rpm
